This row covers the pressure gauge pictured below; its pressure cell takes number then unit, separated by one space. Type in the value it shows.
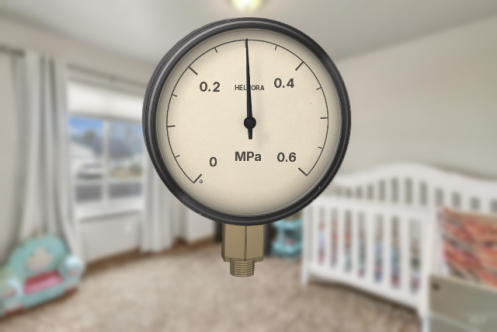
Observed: 0.3 MPa
